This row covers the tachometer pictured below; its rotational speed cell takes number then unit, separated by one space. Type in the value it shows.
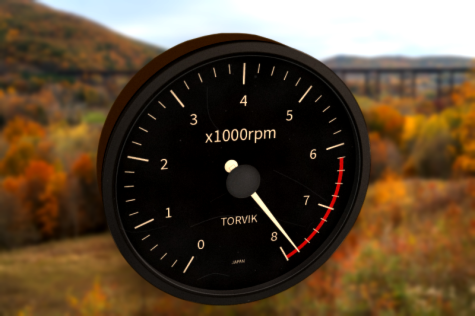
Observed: 7800 rpm
